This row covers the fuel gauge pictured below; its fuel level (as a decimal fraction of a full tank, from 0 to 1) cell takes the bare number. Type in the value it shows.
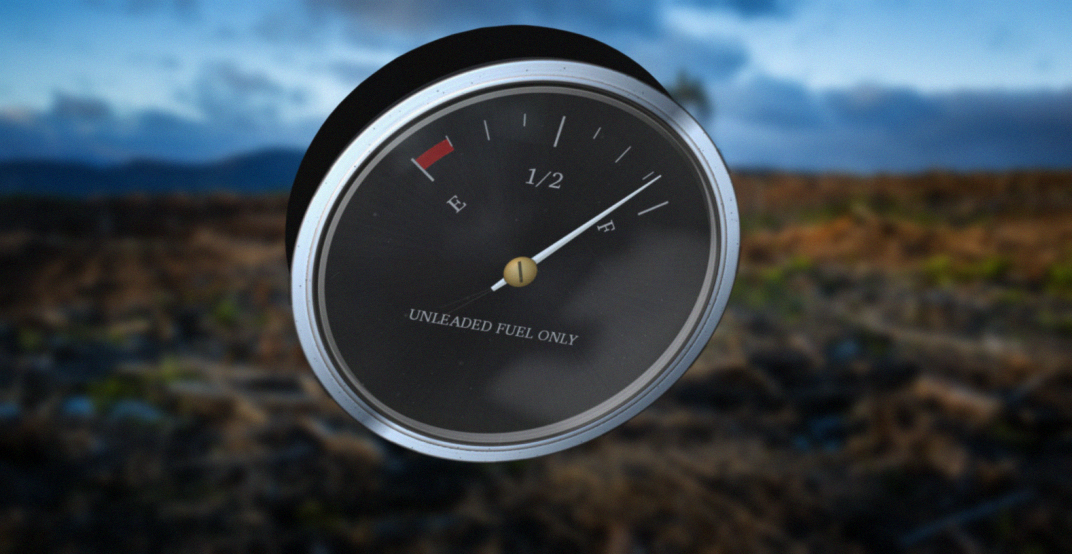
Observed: 0.875
